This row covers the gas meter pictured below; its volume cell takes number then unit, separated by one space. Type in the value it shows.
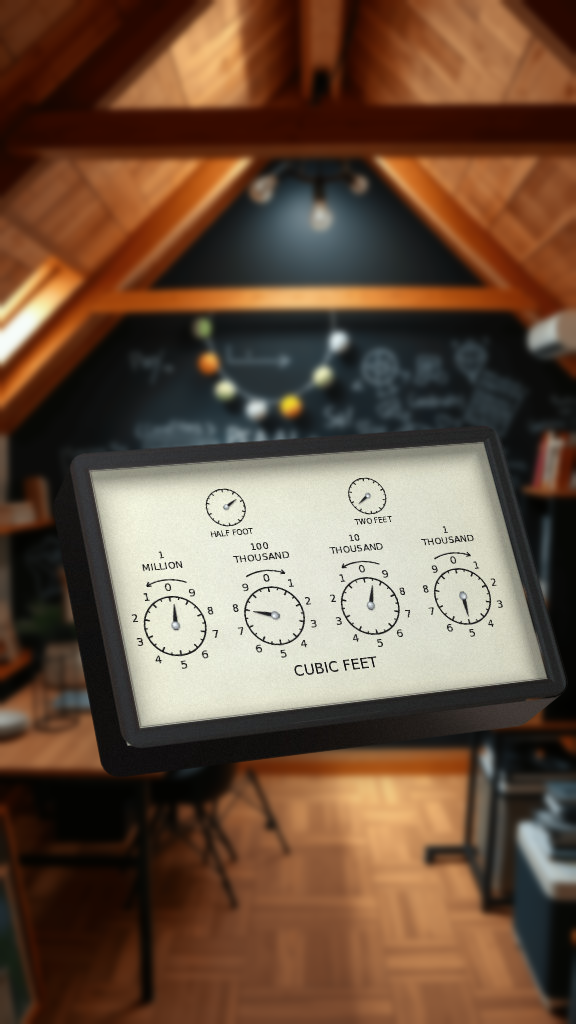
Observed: 979500 ft³
